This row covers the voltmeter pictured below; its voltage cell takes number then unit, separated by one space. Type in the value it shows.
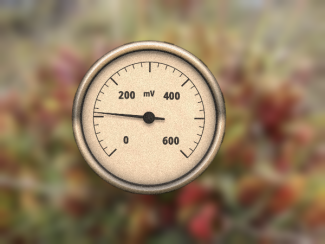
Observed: 110 mV
